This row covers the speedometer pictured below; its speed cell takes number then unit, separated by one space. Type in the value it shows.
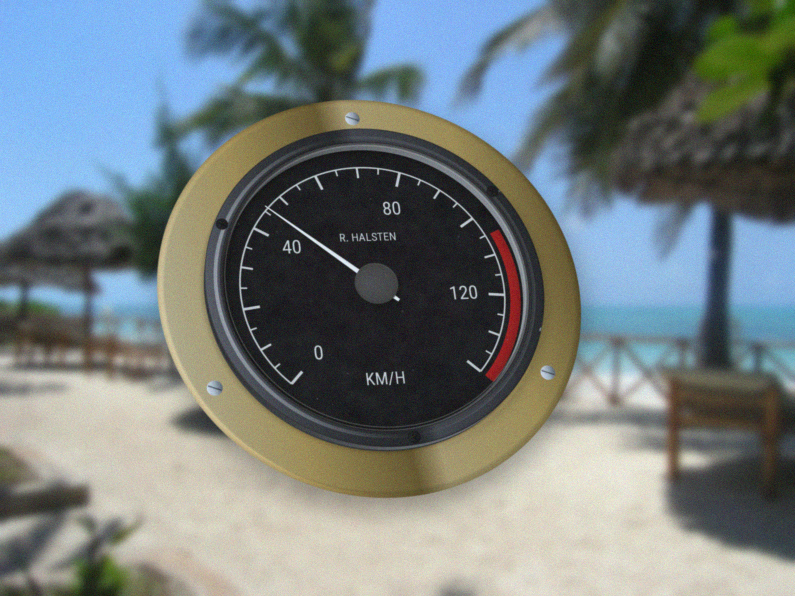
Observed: 45 km/h
